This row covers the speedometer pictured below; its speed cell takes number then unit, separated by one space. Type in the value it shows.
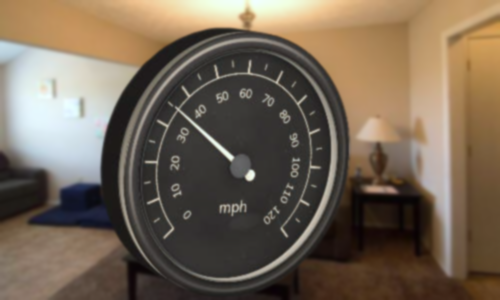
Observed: 35 mph
